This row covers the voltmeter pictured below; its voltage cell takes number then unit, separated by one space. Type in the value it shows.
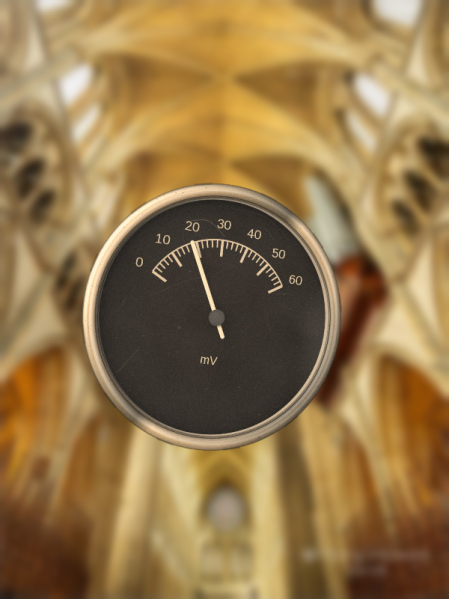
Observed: 18 mV
